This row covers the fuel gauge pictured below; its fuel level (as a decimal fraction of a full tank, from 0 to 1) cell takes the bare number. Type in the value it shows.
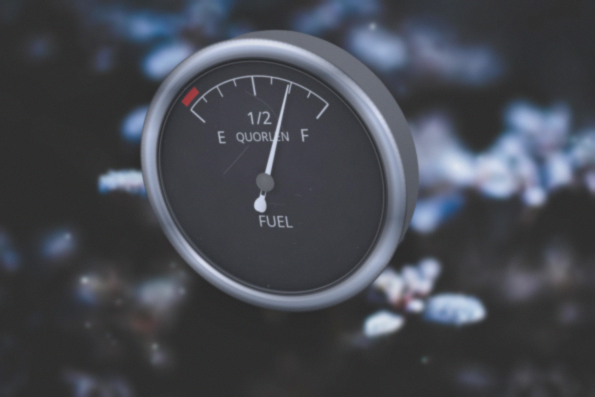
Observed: 0.75
